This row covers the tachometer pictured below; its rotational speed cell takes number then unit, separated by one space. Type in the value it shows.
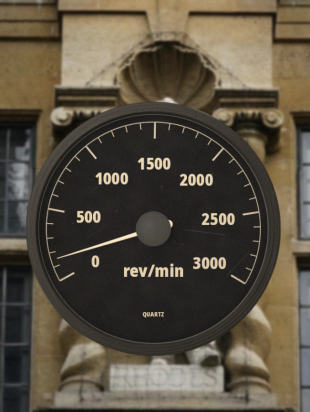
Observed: 150 rpm
